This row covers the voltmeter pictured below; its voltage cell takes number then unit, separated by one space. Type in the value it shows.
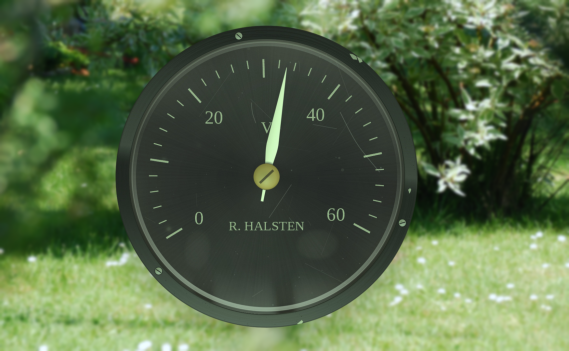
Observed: 33 V
